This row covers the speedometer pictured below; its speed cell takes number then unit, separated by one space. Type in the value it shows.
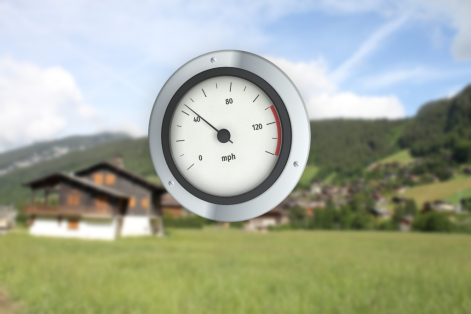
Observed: 45 mph
